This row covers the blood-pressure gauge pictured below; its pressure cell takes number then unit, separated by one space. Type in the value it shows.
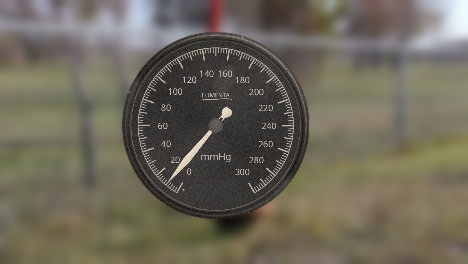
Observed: 10 mmHg
